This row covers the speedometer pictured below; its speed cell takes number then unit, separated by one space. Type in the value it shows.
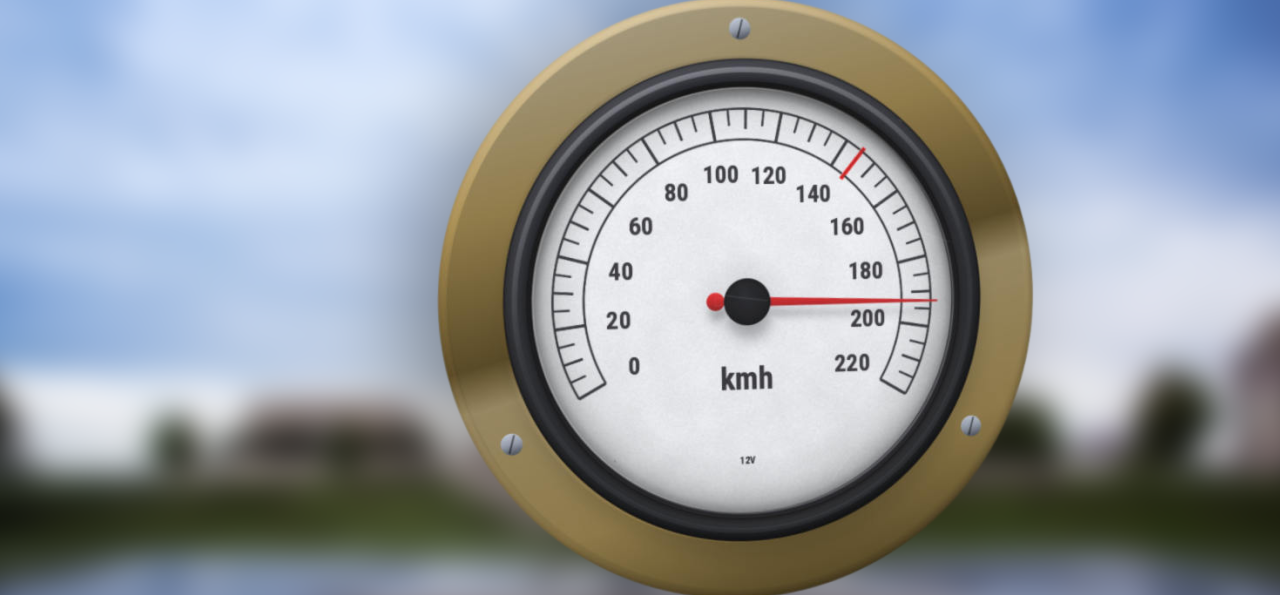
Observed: 192.5 km/h
